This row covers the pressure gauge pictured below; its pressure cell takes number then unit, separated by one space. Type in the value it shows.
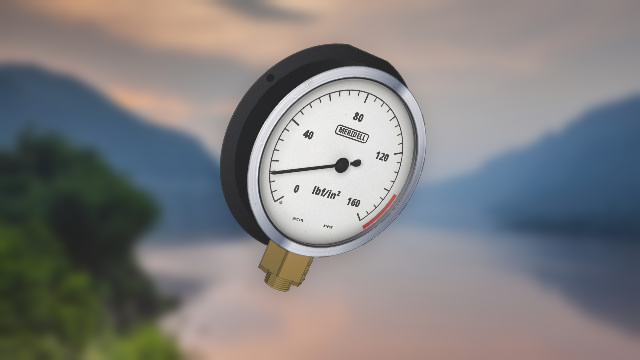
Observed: 15 psi
